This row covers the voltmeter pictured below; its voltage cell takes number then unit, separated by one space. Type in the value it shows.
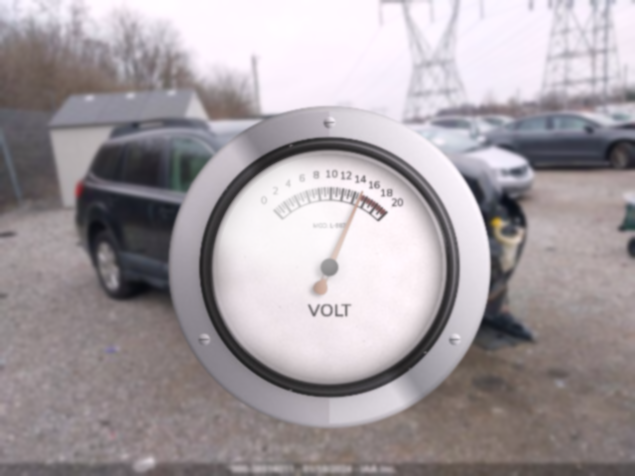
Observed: 15 V
